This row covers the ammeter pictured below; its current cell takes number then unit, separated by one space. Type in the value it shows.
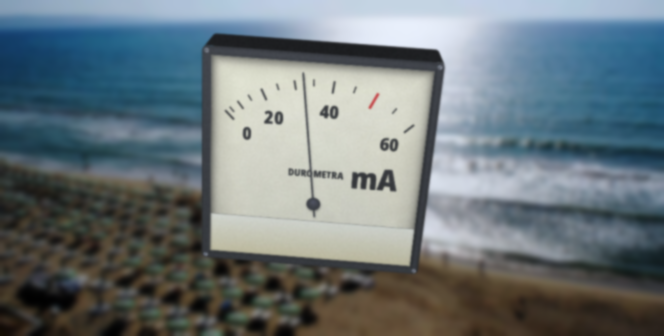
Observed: 32.5 mA
